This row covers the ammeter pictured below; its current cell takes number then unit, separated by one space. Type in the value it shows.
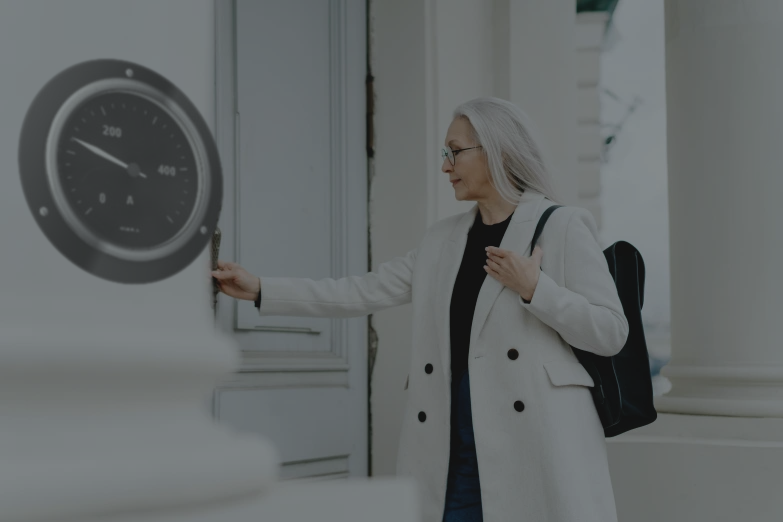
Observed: 120 A
